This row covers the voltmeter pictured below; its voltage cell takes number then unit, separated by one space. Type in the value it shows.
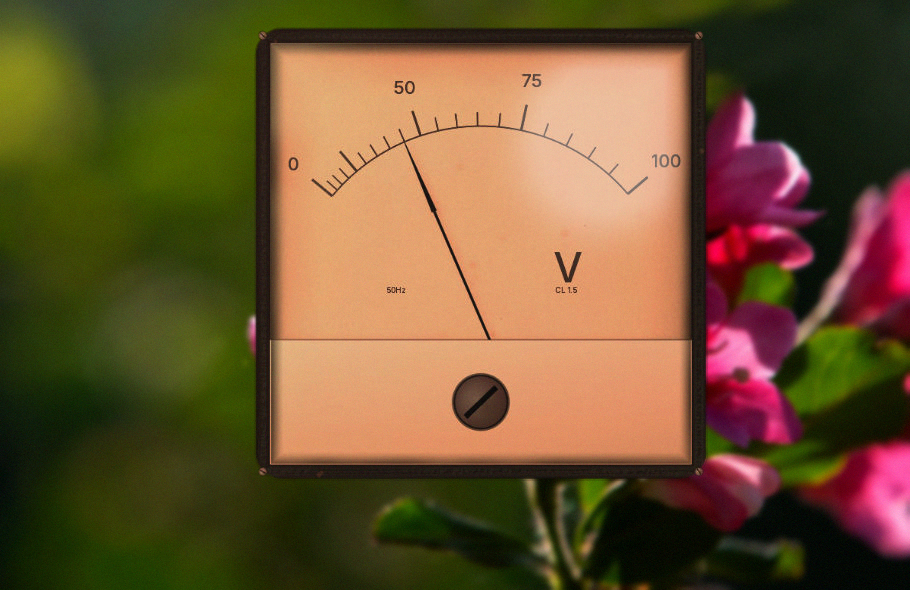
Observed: 45 V
